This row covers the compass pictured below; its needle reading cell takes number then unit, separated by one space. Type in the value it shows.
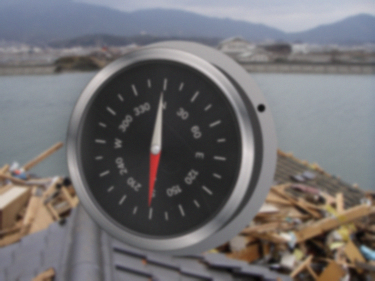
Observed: 180 °
